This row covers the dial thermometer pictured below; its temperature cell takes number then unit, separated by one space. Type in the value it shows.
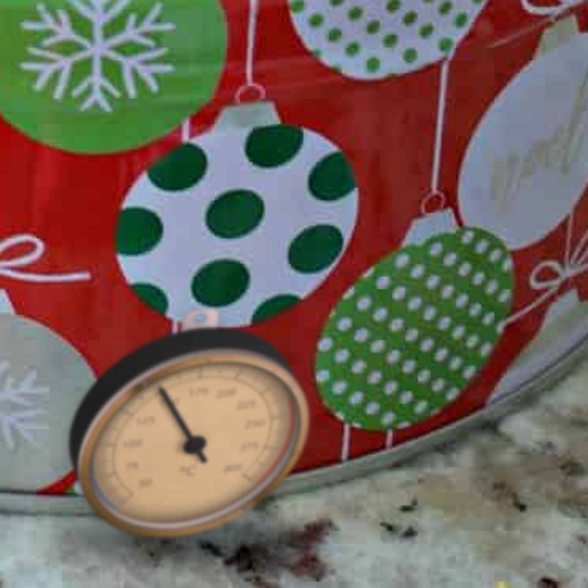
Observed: 150 °C
